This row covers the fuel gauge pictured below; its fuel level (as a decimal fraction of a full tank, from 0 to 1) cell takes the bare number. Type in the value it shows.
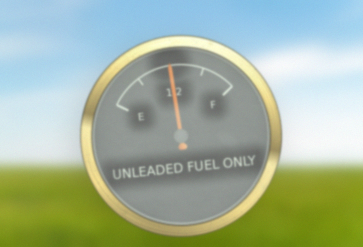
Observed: 0.5
